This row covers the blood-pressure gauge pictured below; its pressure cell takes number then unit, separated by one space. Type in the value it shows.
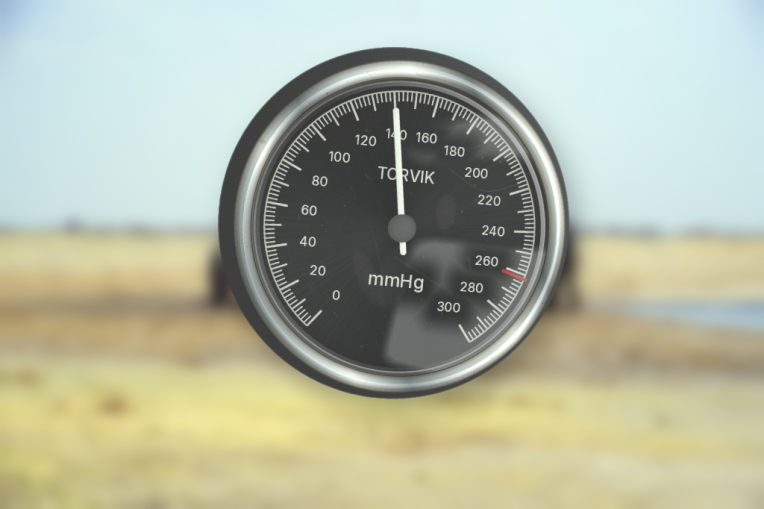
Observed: 140 mmHg
